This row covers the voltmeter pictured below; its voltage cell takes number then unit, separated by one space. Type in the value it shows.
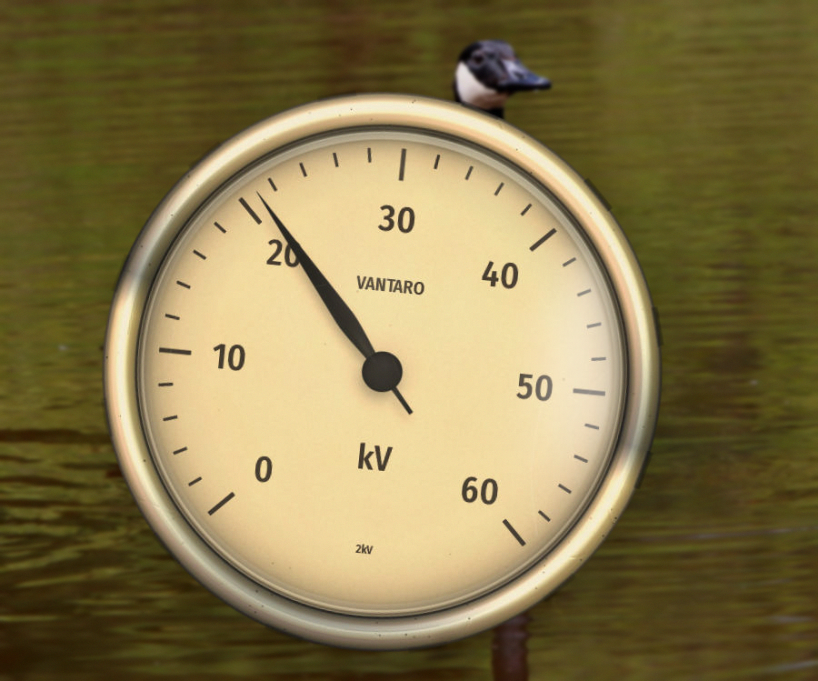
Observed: 21 kV
